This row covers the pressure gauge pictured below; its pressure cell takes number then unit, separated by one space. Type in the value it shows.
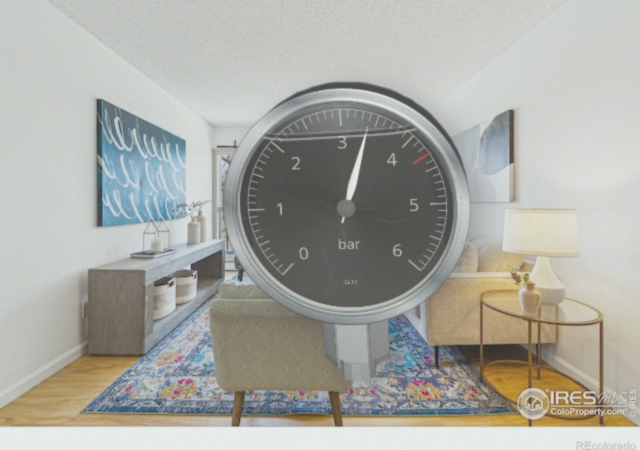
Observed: 3.4 bar
